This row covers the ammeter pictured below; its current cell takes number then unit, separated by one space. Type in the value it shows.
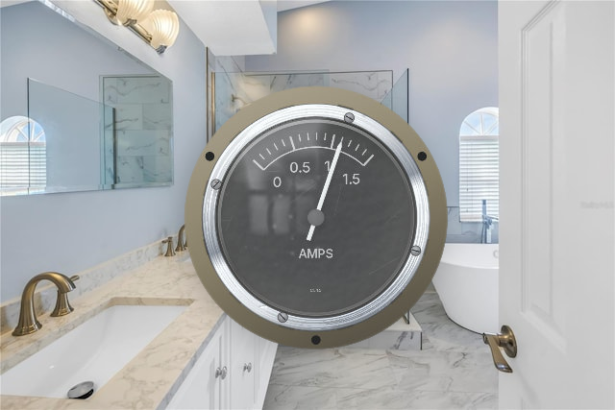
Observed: 1.1 A
